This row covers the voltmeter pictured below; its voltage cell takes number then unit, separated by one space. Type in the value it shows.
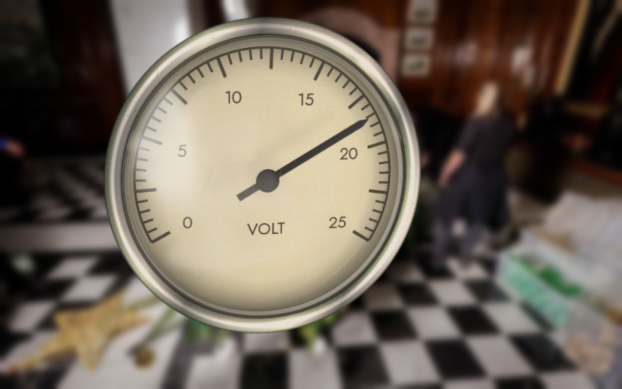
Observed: 18.5 V
